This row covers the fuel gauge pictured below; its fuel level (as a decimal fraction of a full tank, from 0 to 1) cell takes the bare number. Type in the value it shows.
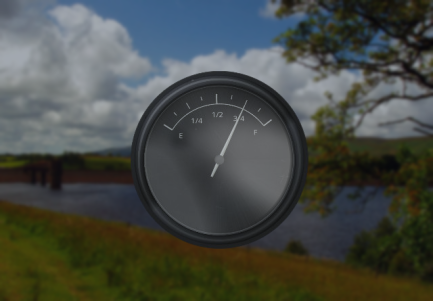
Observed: 0.75
